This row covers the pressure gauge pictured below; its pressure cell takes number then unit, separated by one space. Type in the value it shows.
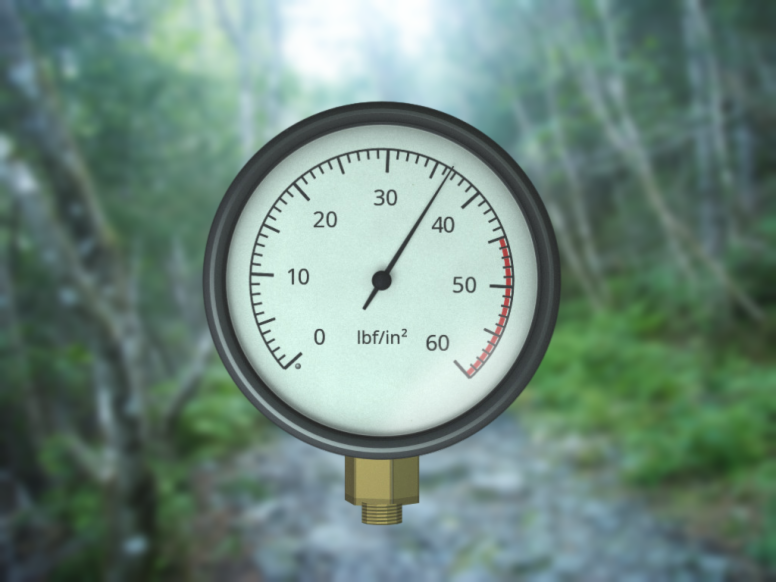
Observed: 36.5 psi
